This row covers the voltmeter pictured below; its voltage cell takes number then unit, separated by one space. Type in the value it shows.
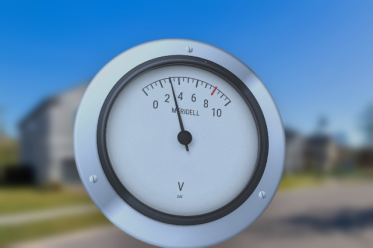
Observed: 3 V
